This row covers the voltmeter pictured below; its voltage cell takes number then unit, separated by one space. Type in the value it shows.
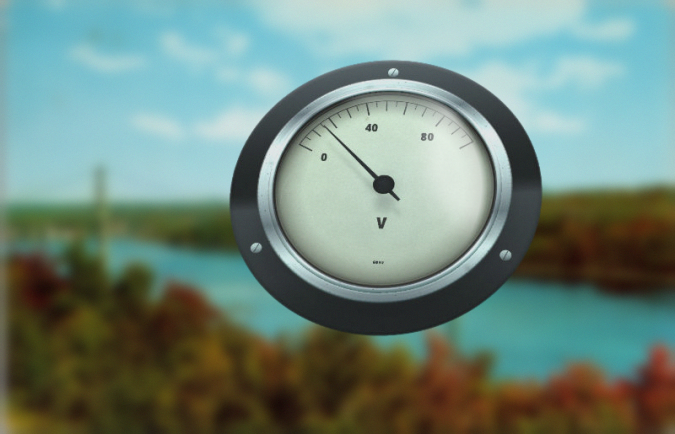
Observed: 15 V
